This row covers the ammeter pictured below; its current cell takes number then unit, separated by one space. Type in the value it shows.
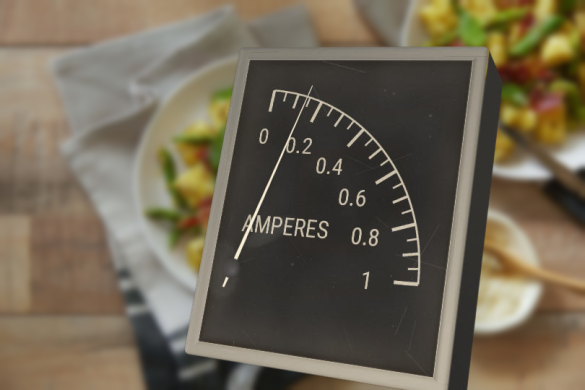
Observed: 0.15 A
